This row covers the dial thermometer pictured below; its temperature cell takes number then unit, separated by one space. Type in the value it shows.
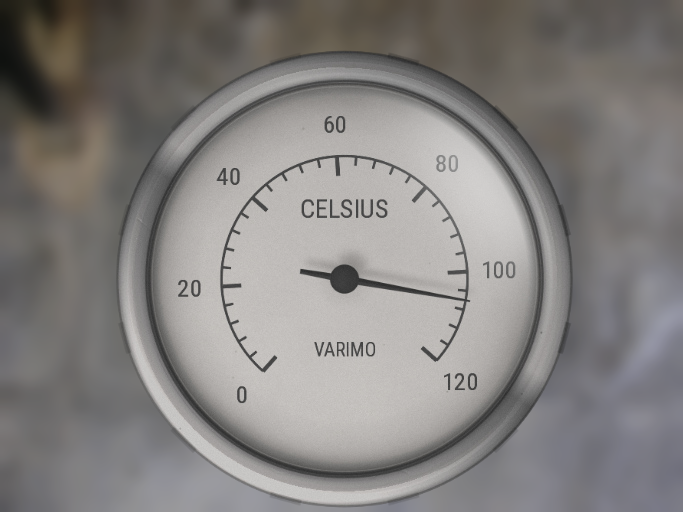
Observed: 106 °C
